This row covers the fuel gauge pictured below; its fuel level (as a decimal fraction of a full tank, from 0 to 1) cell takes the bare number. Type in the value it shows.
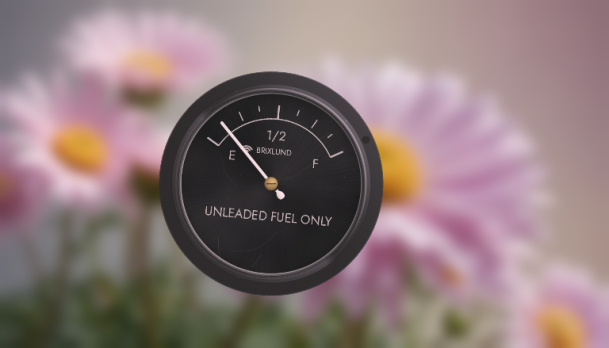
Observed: 0.125
